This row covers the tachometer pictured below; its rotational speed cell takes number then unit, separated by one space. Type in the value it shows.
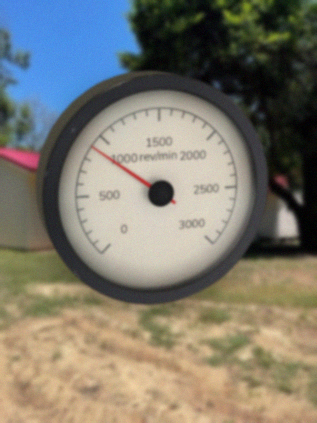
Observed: 900 rpm
